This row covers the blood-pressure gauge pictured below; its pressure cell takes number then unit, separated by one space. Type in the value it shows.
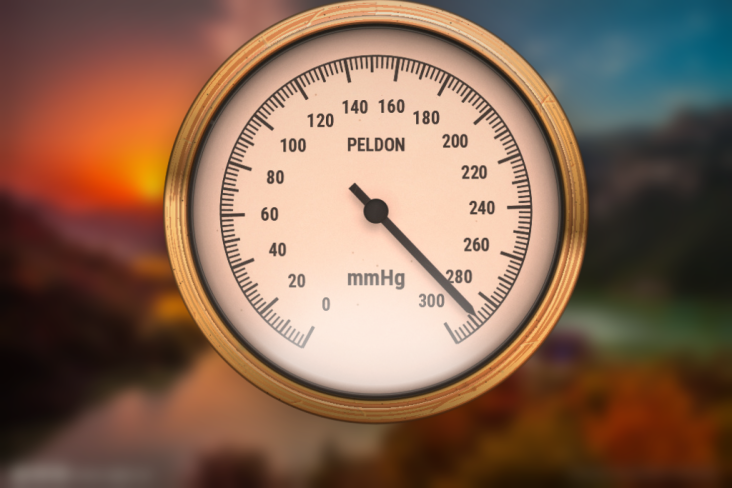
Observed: 288 mmHg
